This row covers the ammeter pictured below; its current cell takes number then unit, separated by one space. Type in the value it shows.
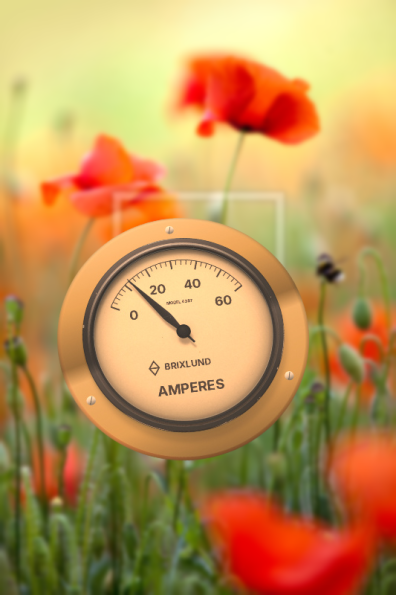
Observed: 12 A
